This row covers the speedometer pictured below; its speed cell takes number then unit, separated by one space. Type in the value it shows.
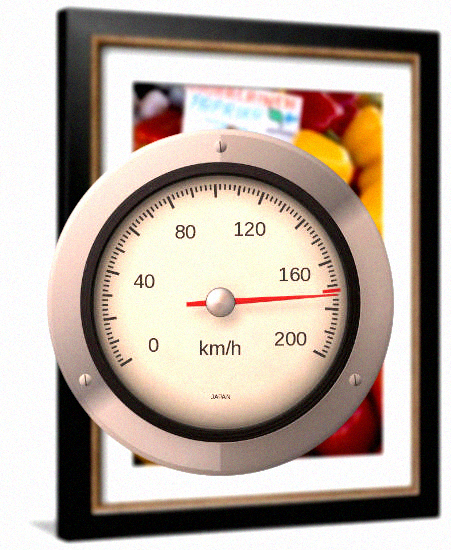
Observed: 174 km/h
